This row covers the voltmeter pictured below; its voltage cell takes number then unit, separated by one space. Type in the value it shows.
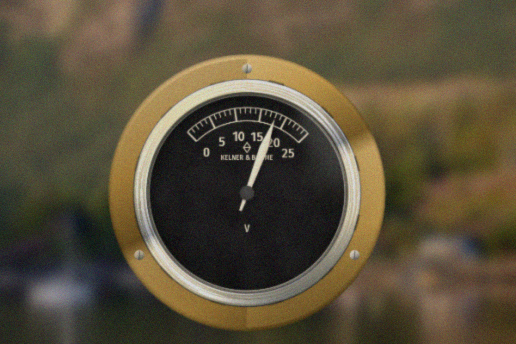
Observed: 18 V
